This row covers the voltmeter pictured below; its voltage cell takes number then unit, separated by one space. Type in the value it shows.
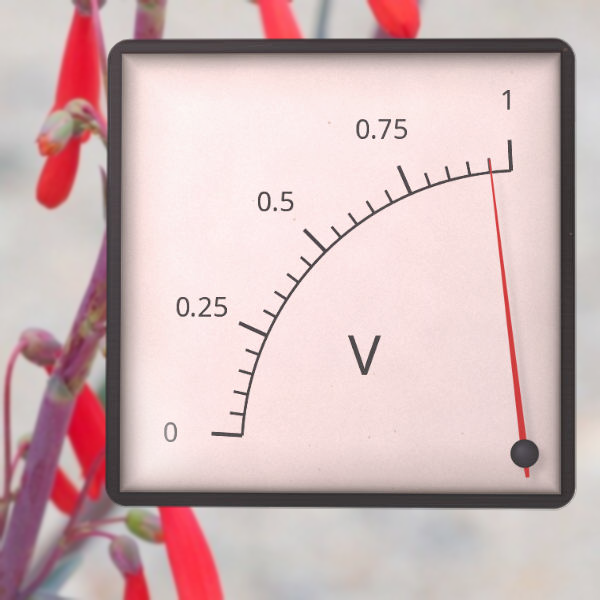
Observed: 0.95 V
